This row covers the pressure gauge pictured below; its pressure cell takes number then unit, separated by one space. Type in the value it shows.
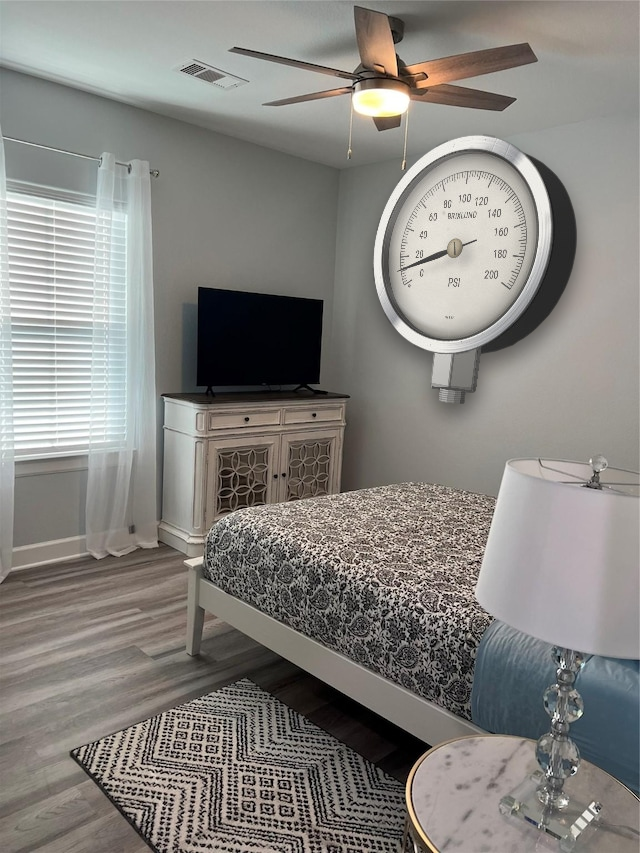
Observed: 10 psi
